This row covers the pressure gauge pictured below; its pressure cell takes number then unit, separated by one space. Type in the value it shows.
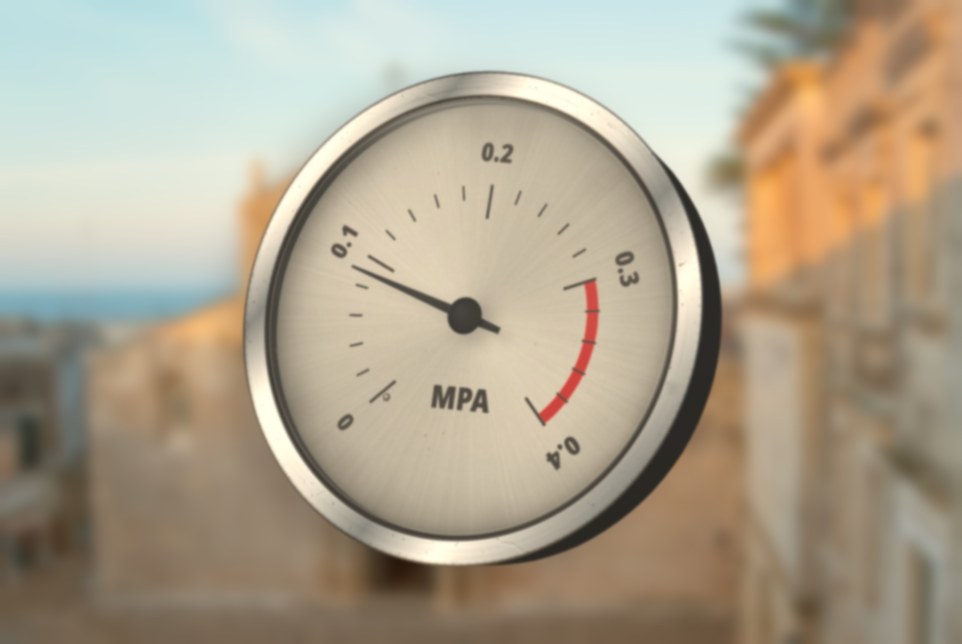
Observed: 0.09 MPa
